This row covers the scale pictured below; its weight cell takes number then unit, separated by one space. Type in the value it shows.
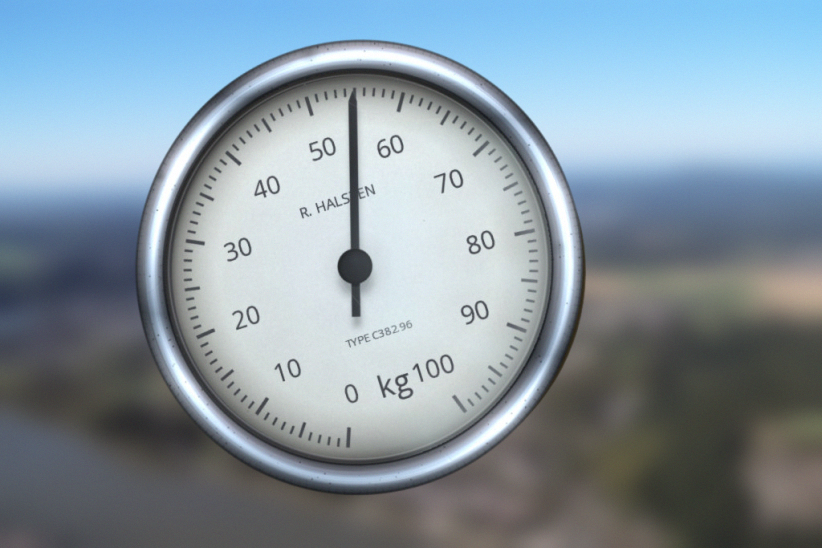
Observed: 55 kg
